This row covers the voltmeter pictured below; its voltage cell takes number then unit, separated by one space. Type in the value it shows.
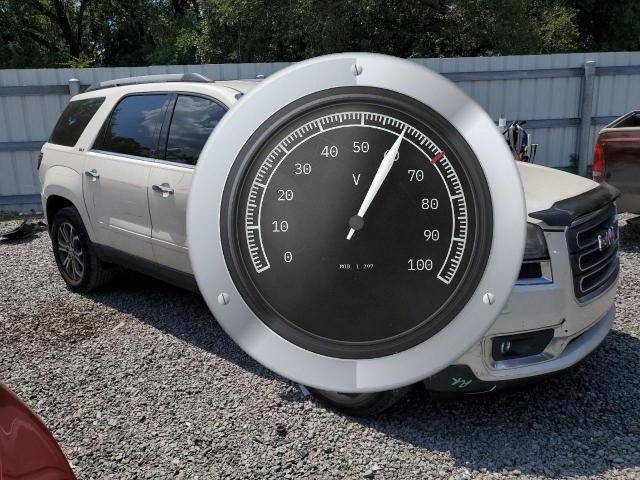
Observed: 60 V
